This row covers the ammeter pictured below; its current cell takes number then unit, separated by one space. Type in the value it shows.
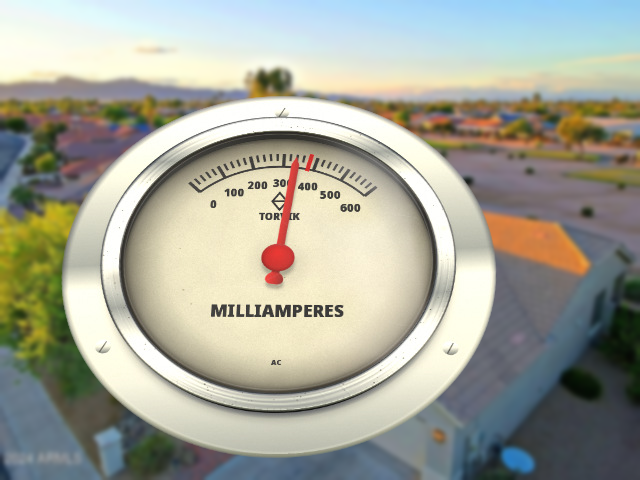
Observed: 340 mA
